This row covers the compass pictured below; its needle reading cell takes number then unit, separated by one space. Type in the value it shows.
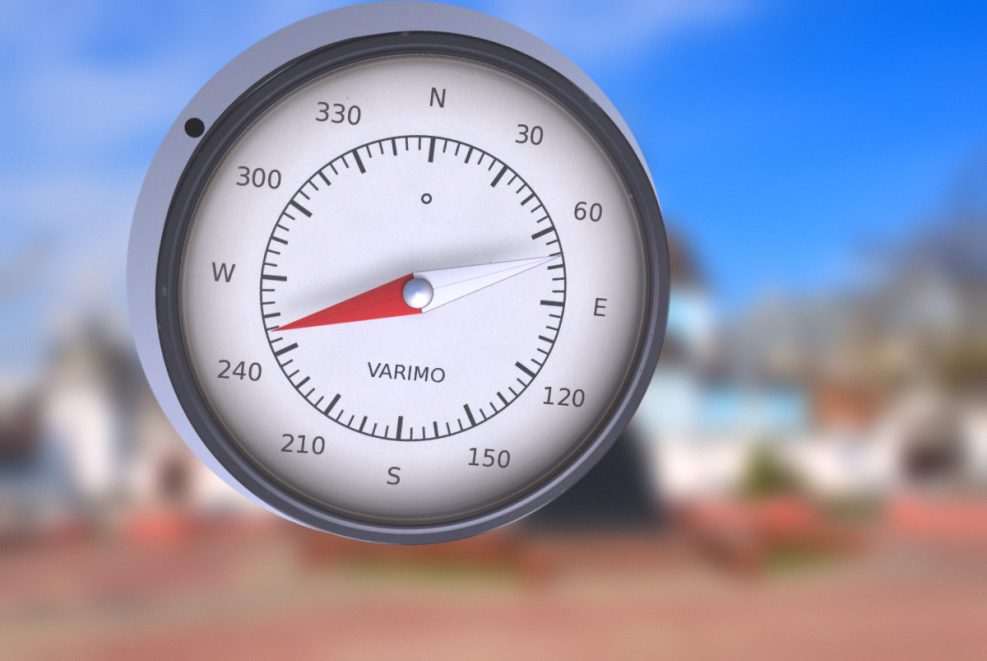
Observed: 250 °
